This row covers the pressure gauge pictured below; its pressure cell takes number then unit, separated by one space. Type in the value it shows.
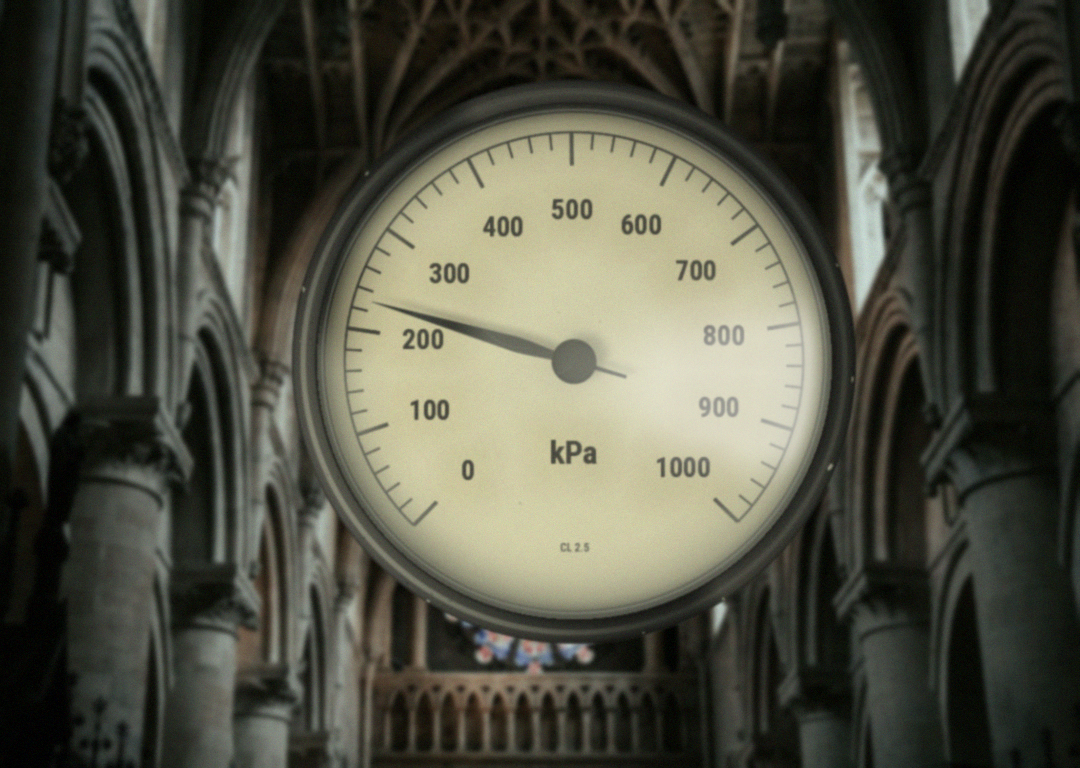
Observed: 230 kPa
